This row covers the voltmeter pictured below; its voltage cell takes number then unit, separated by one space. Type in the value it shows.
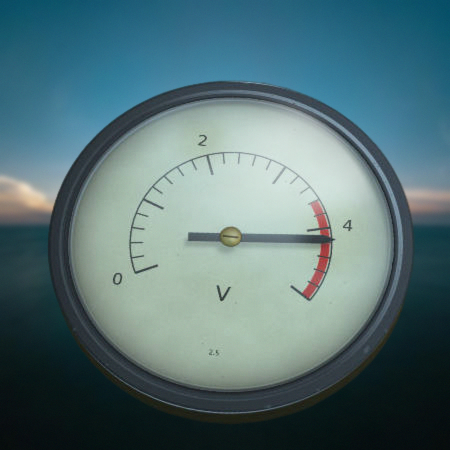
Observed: 4.2 V
